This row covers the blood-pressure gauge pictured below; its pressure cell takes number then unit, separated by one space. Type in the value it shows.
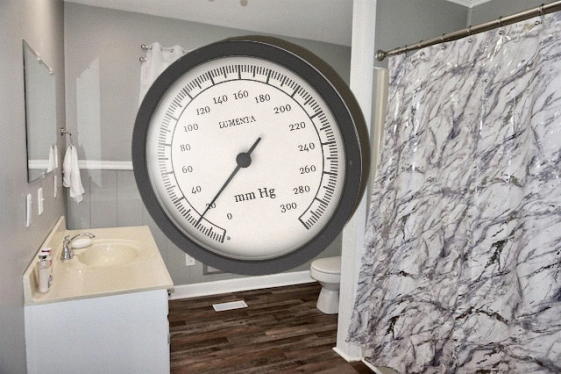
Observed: 20 mmHg
